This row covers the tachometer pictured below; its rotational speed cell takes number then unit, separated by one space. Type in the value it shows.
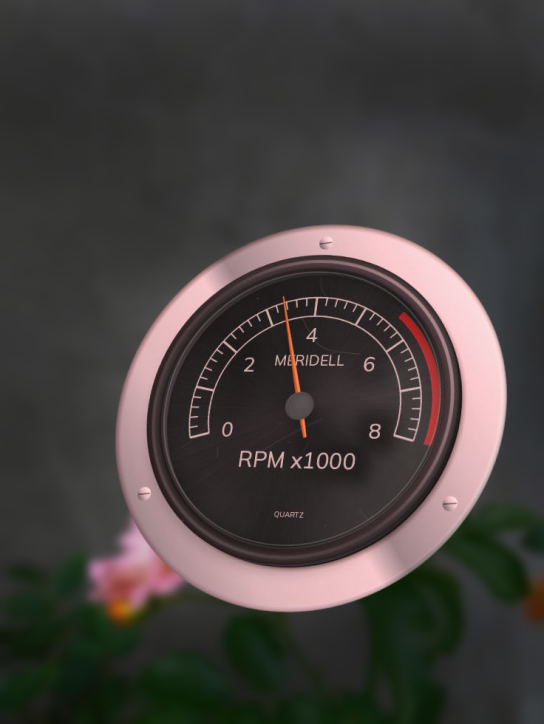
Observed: 3400 rpm
